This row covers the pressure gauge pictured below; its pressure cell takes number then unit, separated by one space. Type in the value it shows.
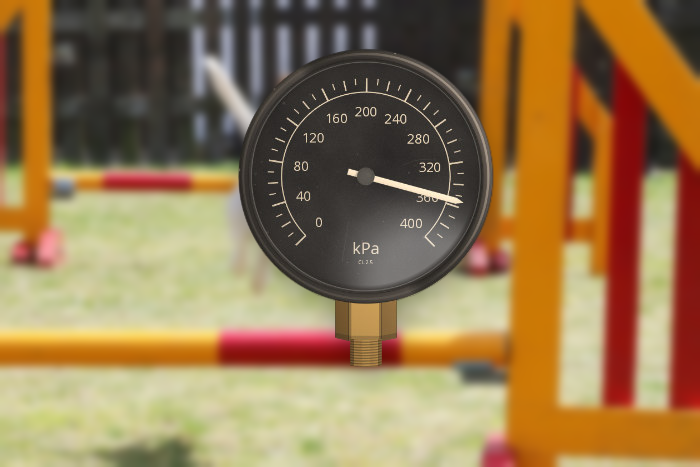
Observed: 355 kPa
